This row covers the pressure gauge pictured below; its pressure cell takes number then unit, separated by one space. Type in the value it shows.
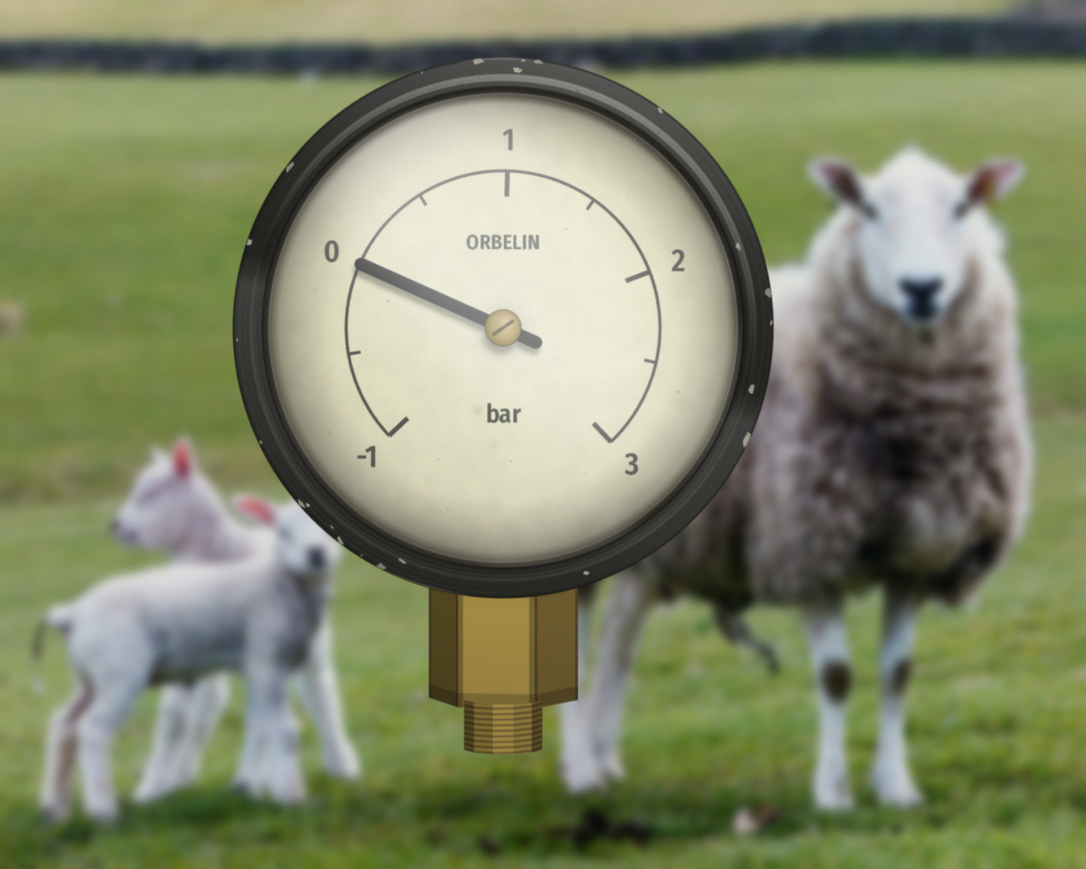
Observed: 0 bar
